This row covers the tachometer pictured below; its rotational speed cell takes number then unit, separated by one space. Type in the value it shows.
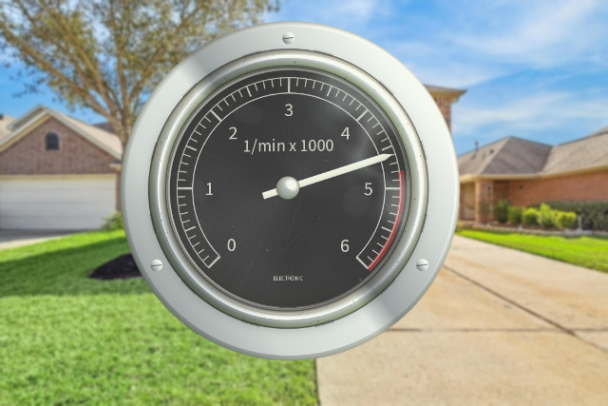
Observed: 4600 rpm
